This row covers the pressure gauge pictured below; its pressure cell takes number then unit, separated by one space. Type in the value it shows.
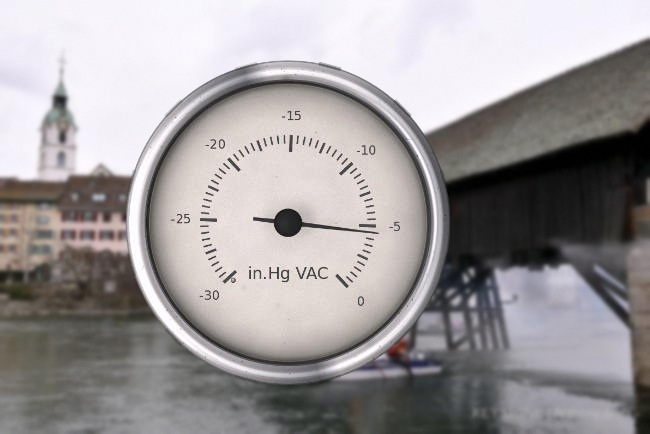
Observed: -4.5 inHg
